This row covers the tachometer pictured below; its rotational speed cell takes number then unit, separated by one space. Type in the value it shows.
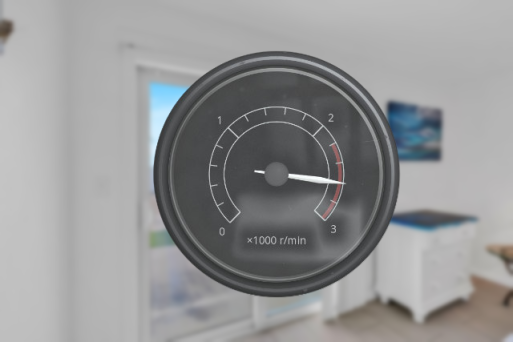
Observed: 2600 rpm
